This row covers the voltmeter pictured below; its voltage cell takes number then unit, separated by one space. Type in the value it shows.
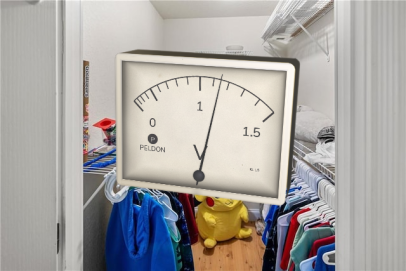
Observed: 1.15 V
